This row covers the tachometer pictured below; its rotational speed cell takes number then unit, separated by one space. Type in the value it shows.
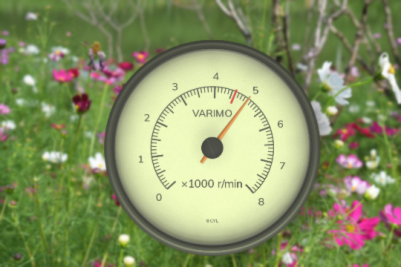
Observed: 5000 rpm
